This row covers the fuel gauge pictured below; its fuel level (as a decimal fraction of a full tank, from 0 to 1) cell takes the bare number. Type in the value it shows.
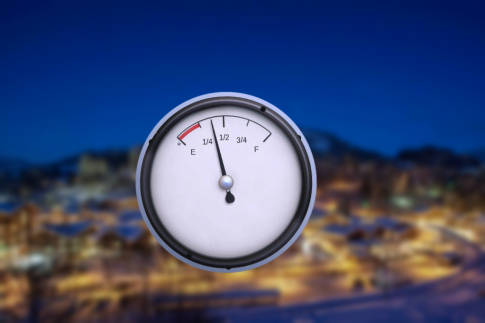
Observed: 0.375
